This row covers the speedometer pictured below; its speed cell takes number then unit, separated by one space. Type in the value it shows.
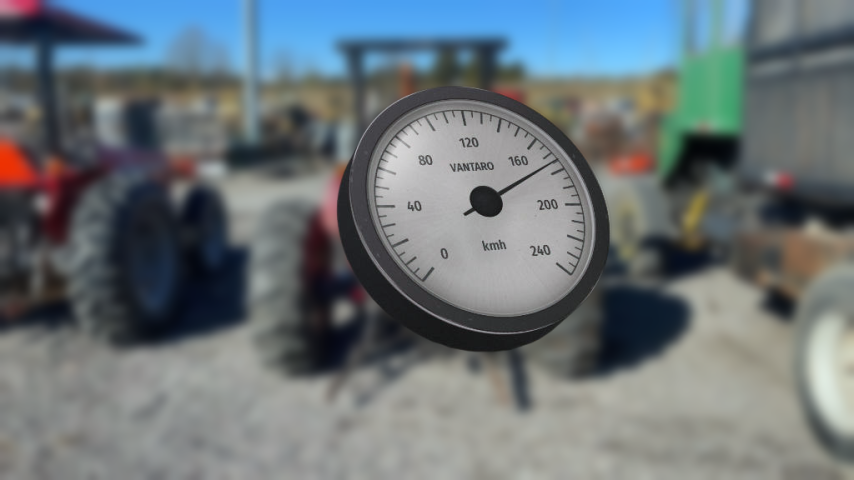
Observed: 175 km/h
